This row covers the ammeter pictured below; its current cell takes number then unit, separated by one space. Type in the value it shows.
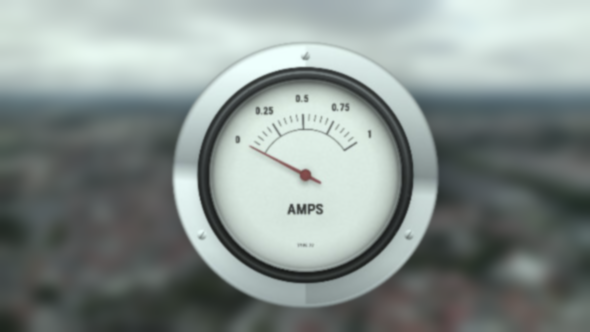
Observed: 0 A
